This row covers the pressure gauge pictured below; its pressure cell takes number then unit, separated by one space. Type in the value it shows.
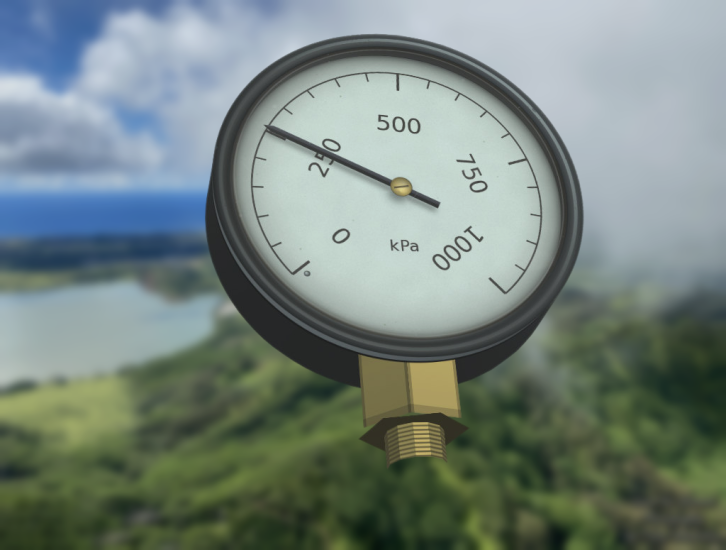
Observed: 250 kPa
